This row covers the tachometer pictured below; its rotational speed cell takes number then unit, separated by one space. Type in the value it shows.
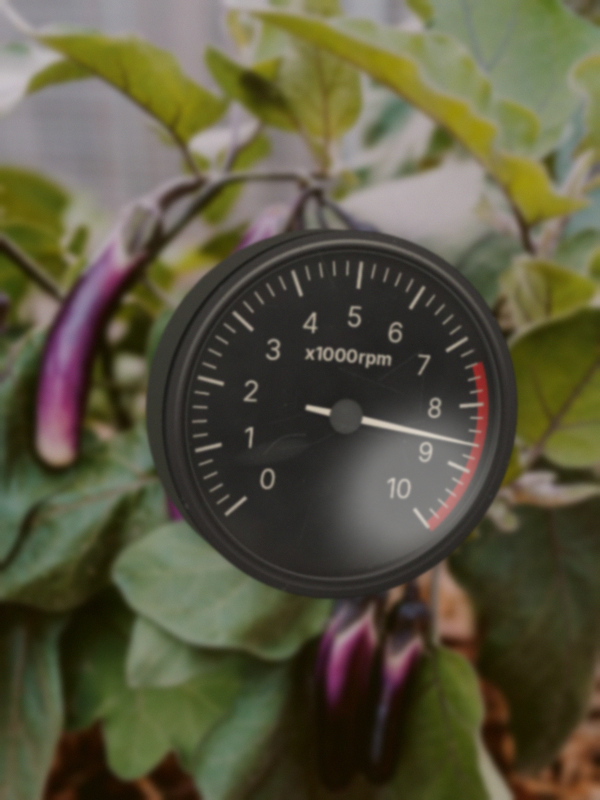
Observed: 8600 rpm
